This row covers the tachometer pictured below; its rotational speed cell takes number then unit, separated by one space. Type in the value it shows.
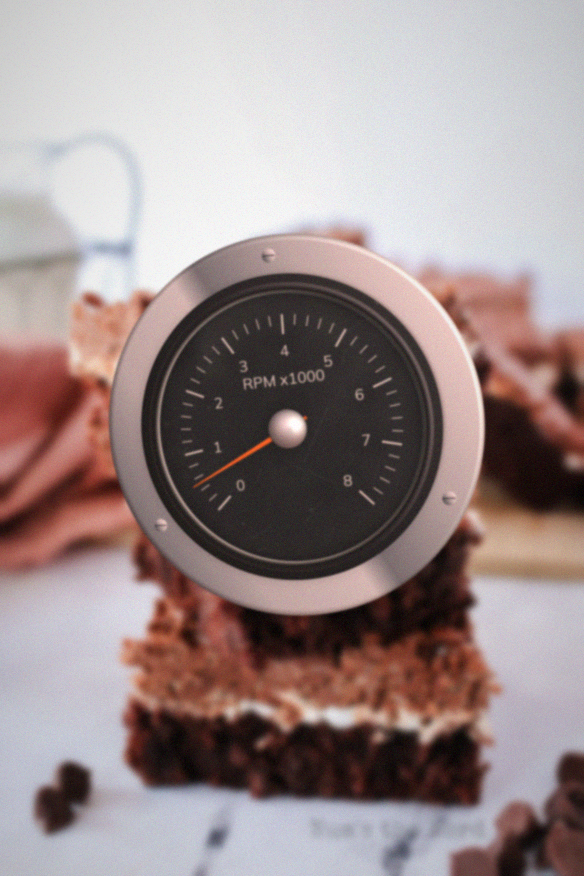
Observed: 500 rpm
